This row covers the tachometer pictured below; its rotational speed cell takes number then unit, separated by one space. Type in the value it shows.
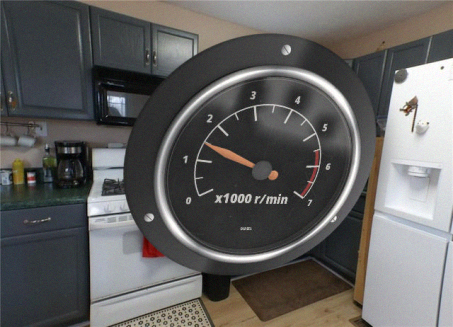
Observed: 1500 rpm
